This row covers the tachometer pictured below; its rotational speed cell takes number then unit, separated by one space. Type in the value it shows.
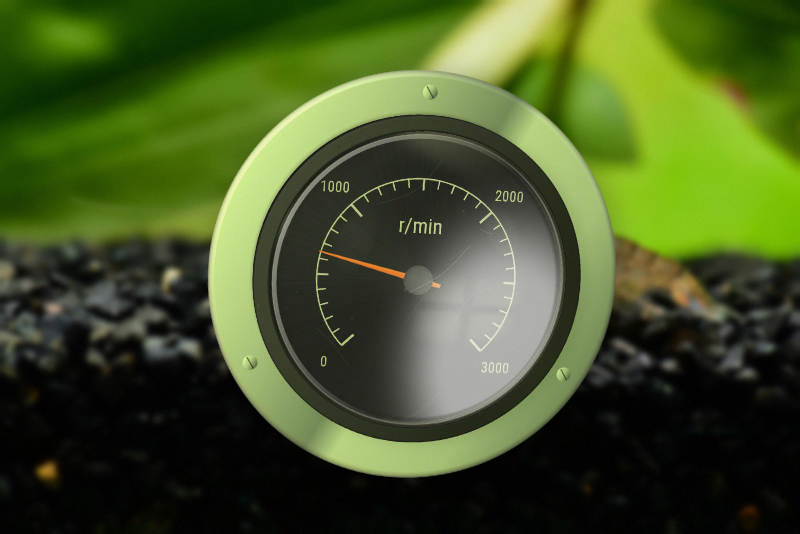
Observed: 650 rpm
